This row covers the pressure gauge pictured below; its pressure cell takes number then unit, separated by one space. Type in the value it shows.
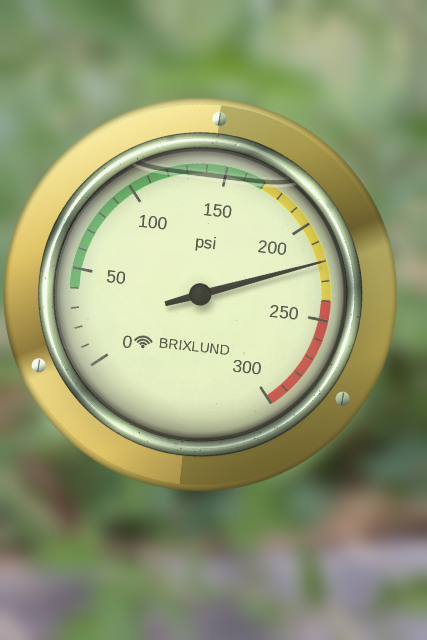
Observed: 220 psi
